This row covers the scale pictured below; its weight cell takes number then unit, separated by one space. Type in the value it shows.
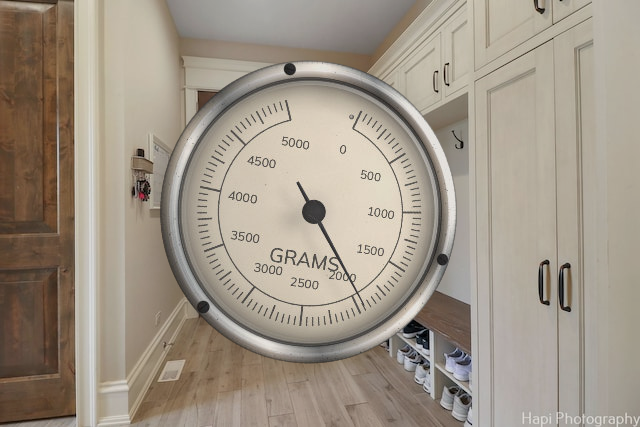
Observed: 1950 g
